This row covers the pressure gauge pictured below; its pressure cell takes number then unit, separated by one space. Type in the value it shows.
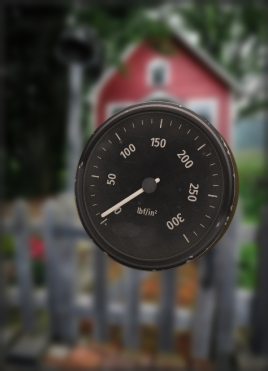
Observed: 5 psi
